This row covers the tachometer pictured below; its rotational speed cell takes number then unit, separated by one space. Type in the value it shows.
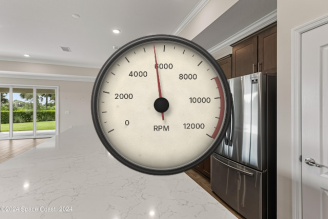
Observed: 5500 rpm
